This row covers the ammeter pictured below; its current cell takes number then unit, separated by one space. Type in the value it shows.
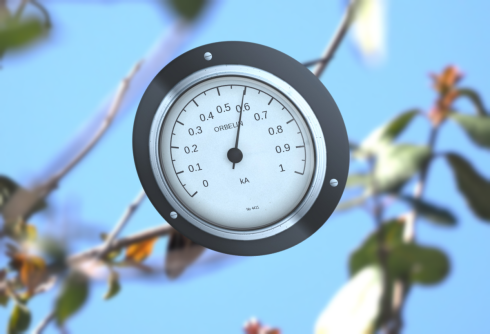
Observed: 0.6 kA
